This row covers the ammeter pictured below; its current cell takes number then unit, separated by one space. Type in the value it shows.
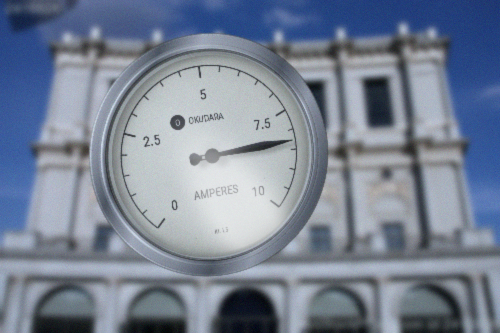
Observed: 8.25 A
